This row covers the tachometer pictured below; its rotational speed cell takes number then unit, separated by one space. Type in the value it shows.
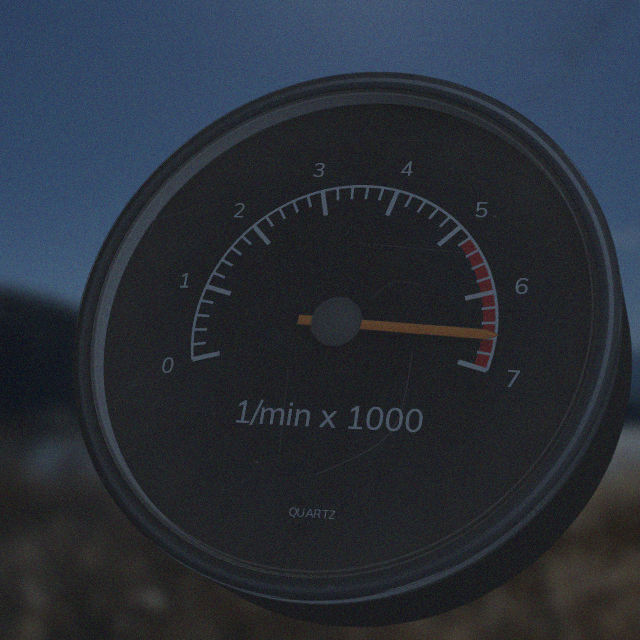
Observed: 6600 rpm
